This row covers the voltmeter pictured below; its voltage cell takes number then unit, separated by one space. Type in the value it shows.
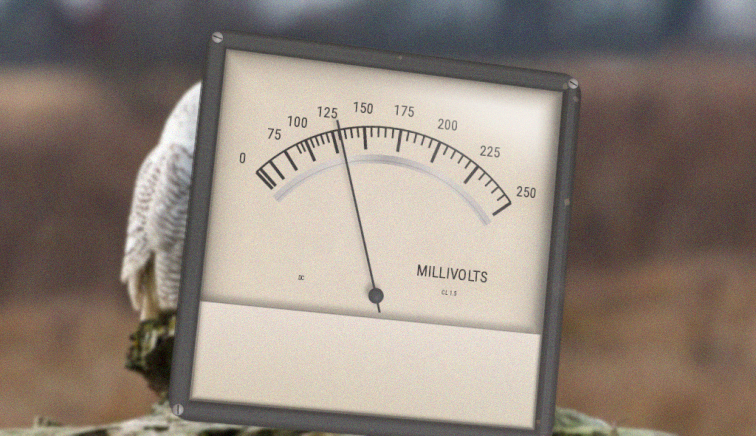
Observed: 130 mV
